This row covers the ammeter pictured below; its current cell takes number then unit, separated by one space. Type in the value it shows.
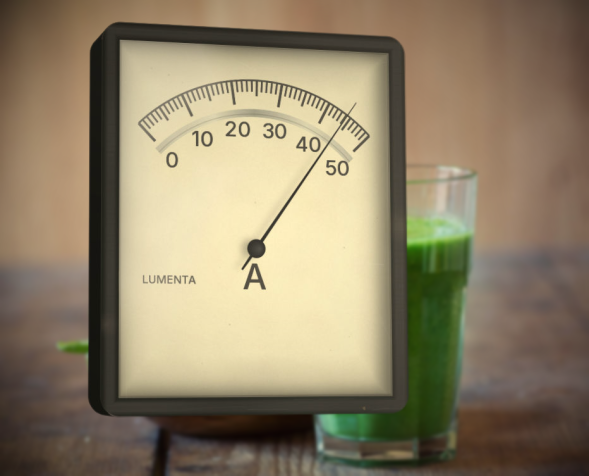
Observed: 44 A
